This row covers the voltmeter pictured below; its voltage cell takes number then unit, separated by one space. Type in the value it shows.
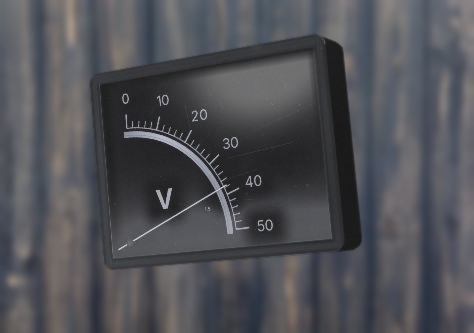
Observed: 38 V
